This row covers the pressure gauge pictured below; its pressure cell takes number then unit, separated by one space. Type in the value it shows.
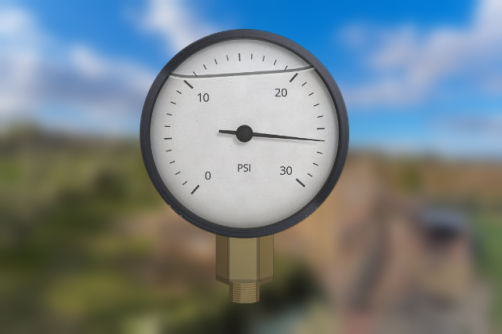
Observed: 26 psi
